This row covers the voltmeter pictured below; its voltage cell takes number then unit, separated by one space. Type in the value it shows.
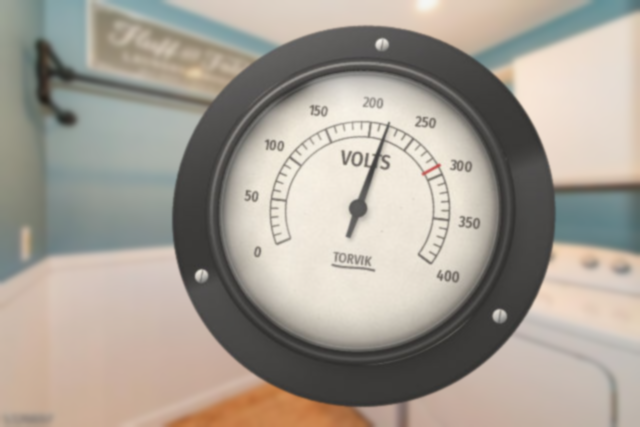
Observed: 220 V
